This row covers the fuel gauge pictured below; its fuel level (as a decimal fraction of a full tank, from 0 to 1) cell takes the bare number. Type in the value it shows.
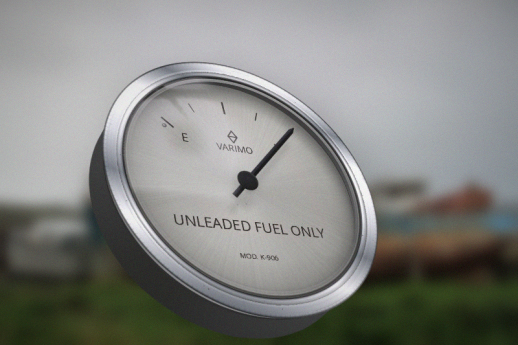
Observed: 1
